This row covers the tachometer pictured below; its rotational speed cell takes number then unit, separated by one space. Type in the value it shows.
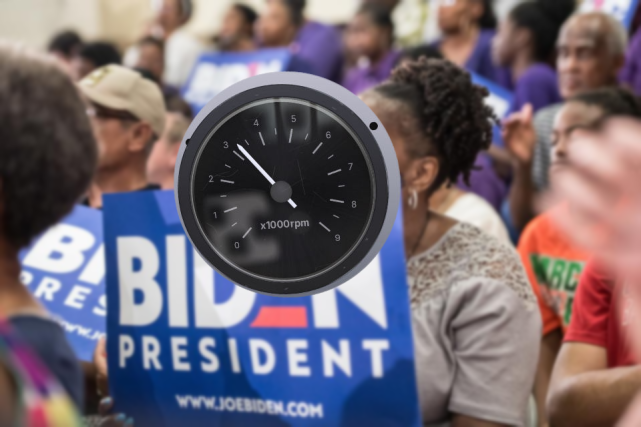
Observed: 3250 rpm
